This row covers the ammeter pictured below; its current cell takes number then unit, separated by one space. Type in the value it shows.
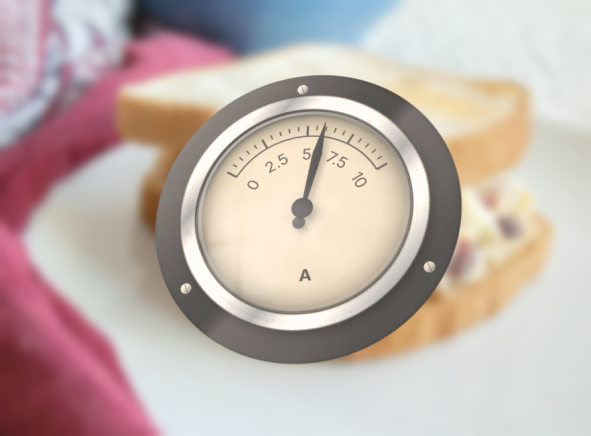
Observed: 6 A
